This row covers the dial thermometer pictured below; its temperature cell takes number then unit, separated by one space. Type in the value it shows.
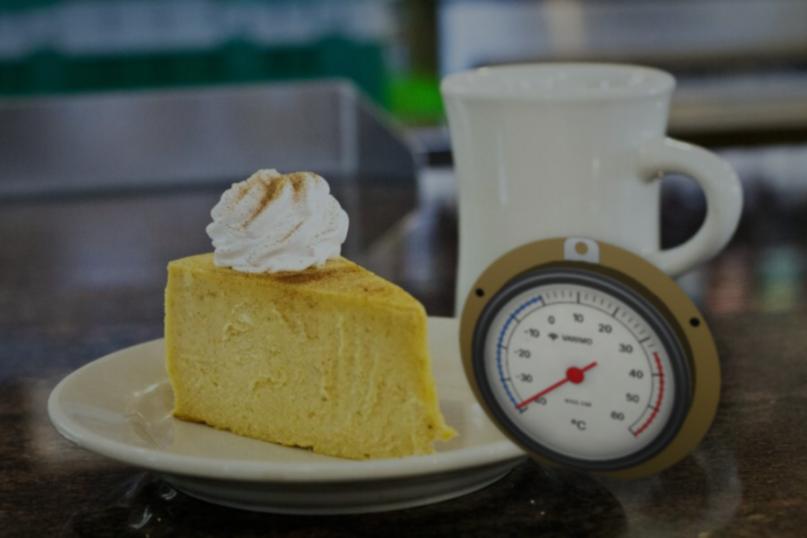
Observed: -38 °C
